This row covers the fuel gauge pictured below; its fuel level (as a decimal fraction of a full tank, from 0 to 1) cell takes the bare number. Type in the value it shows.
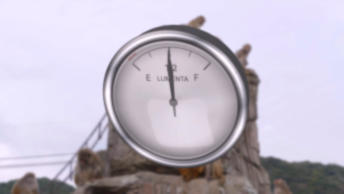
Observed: 0.5
